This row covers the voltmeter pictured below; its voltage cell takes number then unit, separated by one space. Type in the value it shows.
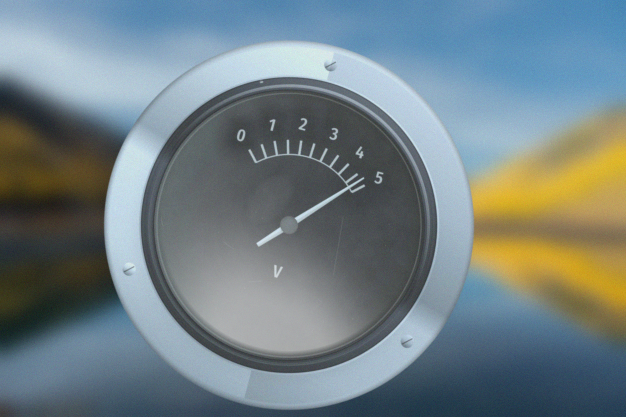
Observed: 4.75 V
